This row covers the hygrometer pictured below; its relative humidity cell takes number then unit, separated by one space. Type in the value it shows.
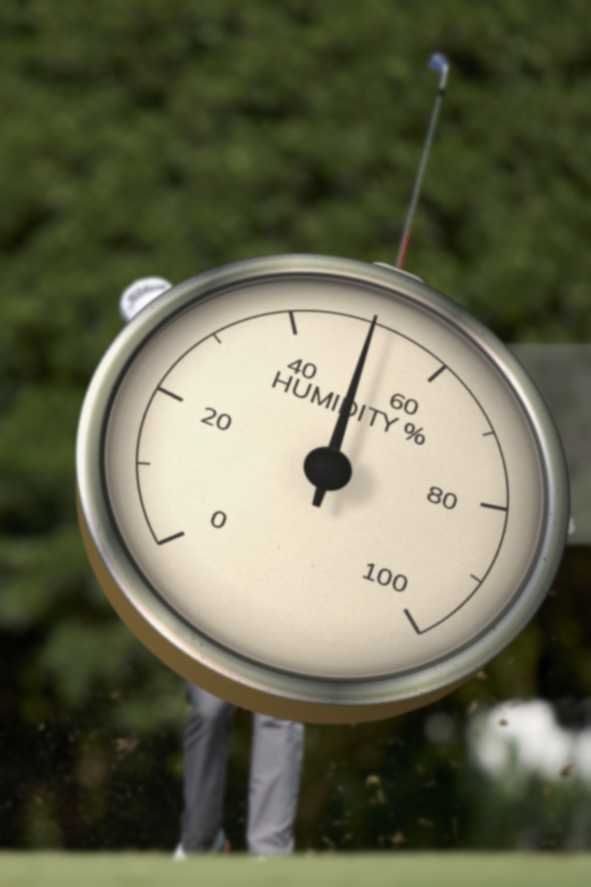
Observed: 50 %
